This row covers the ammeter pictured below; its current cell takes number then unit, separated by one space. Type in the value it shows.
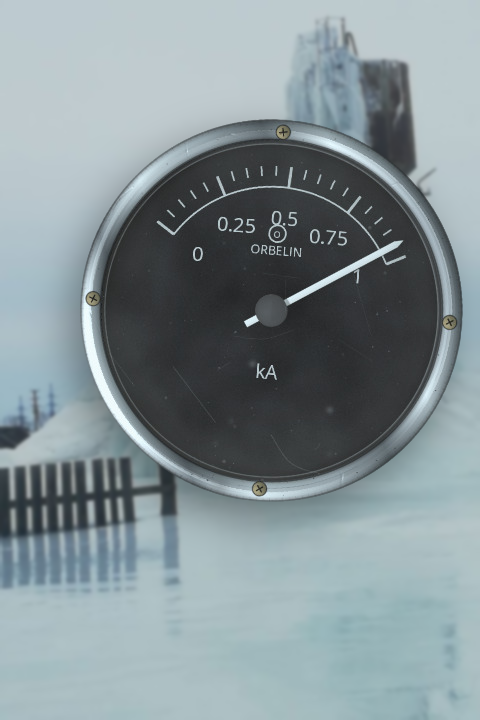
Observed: 0.95 kA
